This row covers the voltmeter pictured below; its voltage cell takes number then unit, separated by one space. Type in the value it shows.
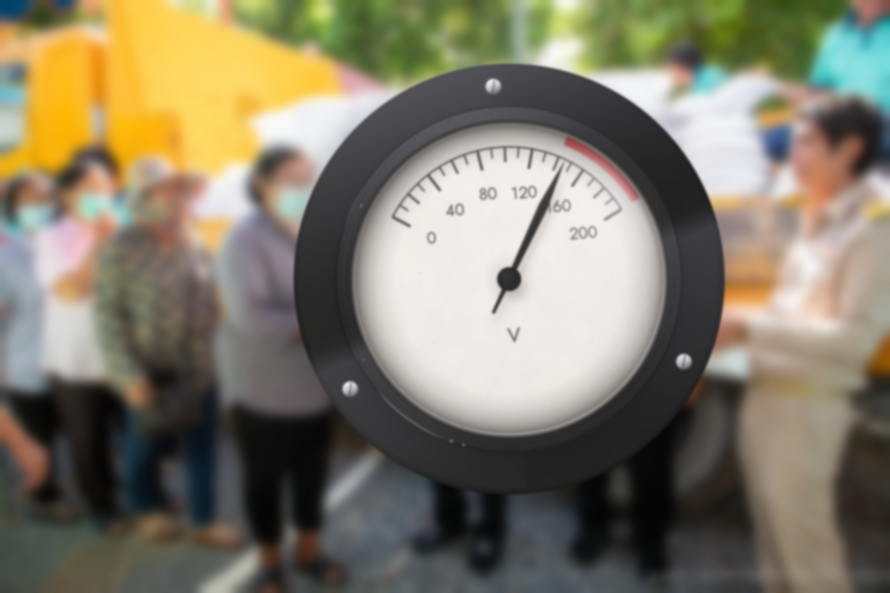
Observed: 145 V
